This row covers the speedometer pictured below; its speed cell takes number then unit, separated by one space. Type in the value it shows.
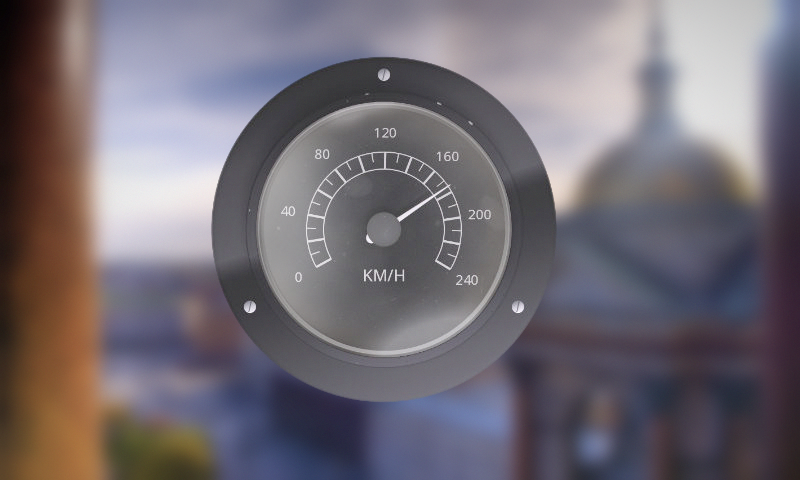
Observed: 175 km/h
